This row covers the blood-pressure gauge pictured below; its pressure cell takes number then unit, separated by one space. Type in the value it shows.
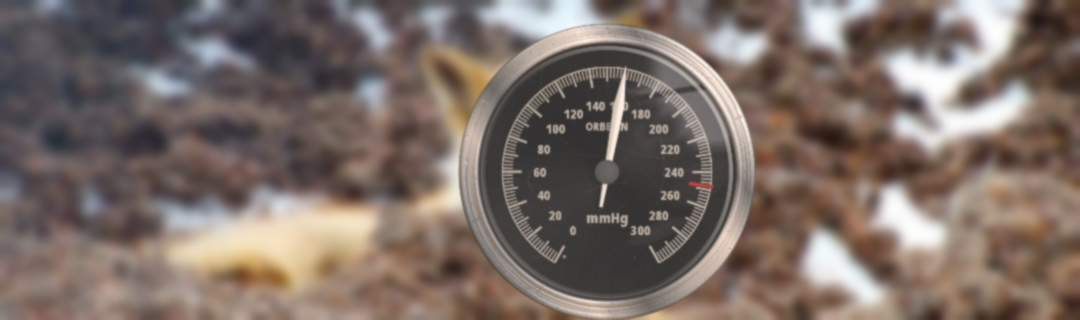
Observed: 160 mmHg
